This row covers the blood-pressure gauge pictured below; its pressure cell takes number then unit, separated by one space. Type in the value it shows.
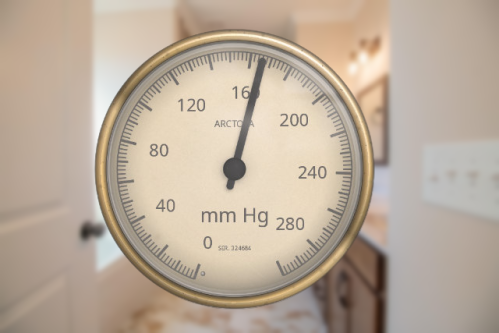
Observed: 166 mmHg
